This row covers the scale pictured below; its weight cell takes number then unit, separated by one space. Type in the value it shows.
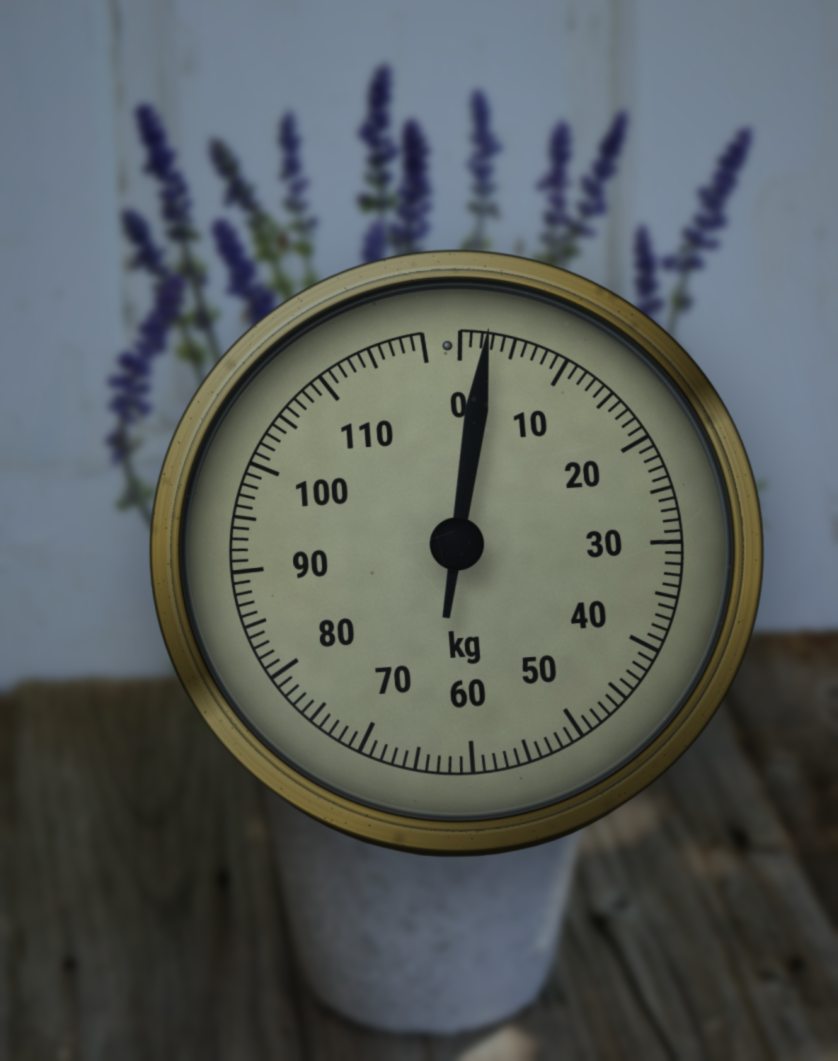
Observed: 2.5 kg
